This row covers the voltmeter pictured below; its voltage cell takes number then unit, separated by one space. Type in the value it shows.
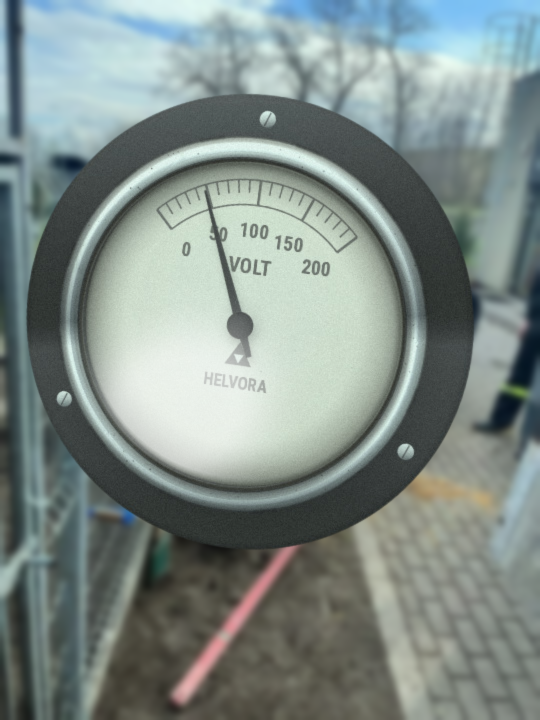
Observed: 50 V
